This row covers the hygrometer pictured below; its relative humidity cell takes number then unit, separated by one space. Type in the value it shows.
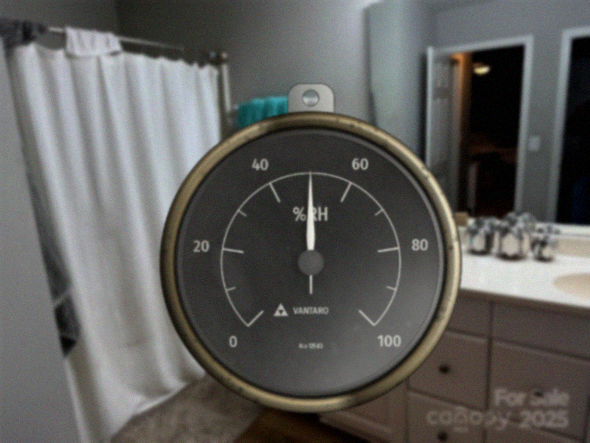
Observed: 50 %
